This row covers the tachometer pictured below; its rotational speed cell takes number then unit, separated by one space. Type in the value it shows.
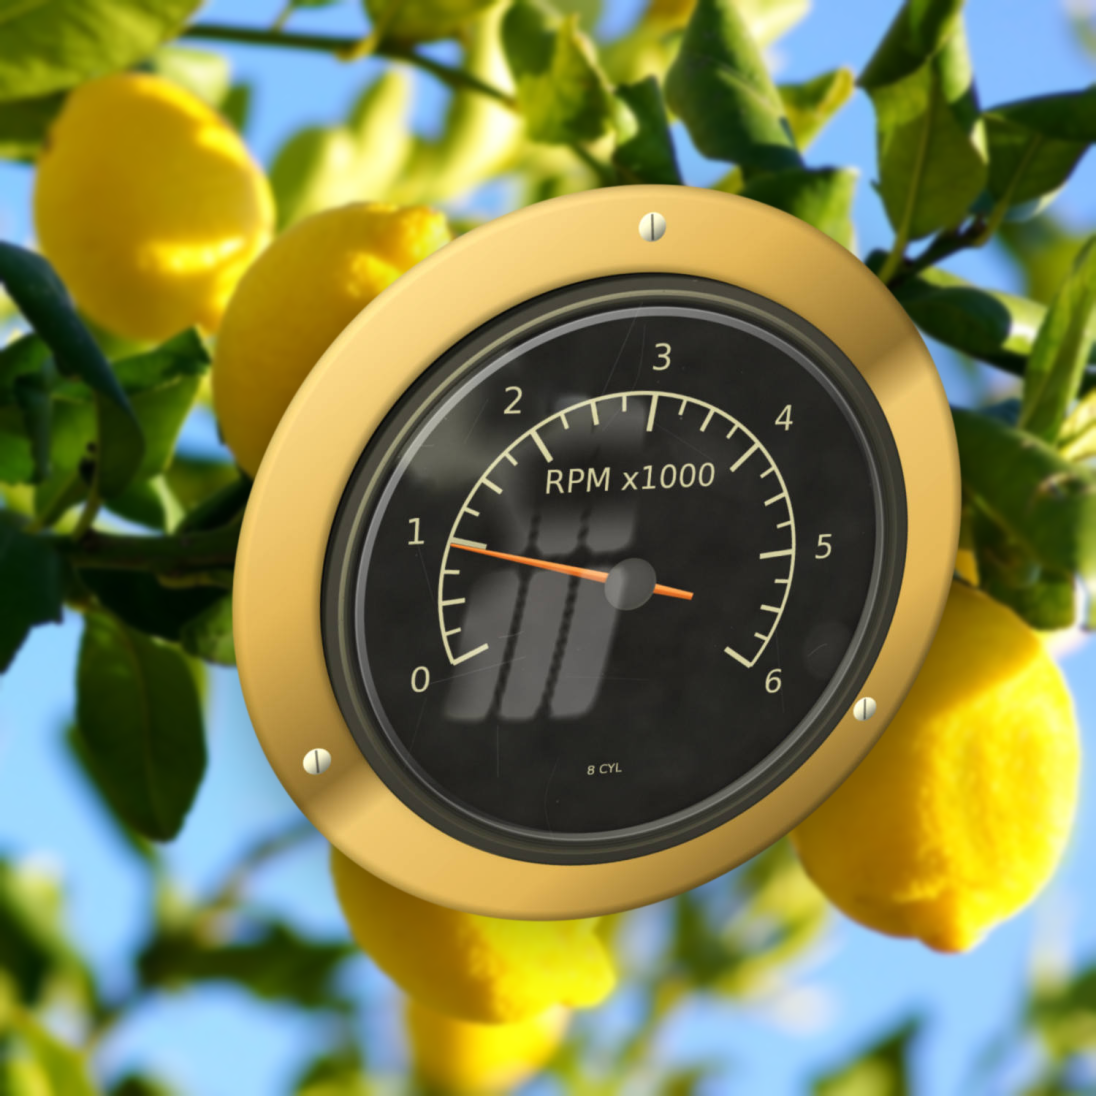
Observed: 1000 rpm
